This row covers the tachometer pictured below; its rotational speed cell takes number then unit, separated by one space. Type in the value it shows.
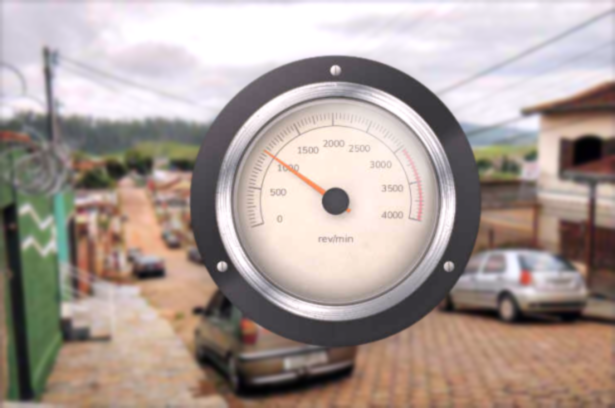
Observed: 1000 rpm
